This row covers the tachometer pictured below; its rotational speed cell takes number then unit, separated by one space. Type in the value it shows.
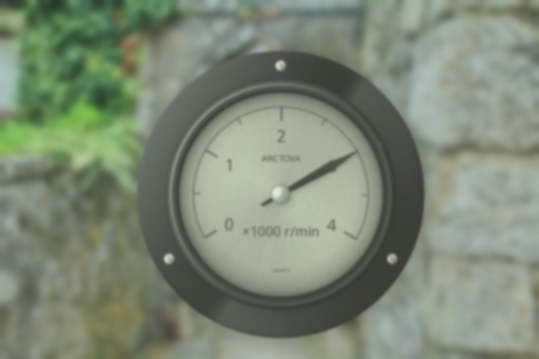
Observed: 3000 rpm
